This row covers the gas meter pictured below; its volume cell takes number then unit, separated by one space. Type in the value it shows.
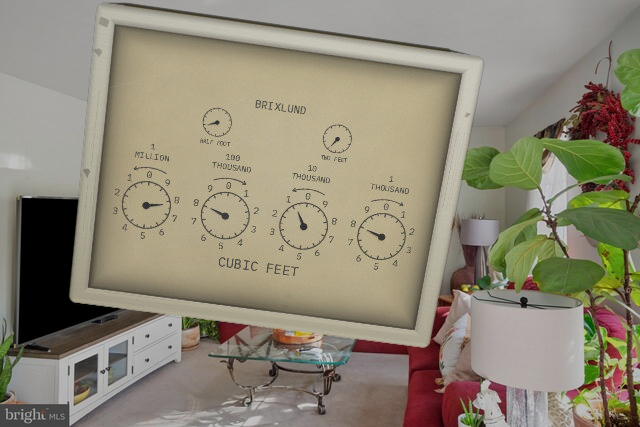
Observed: 780800 ft³
